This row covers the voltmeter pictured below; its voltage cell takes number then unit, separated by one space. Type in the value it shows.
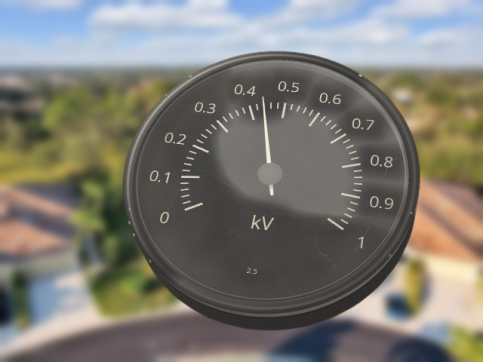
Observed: 0.44 kV
